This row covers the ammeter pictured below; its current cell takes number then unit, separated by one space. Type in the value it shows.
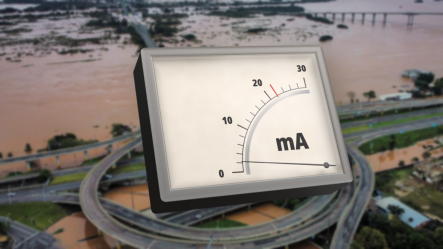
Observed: 2 mA
